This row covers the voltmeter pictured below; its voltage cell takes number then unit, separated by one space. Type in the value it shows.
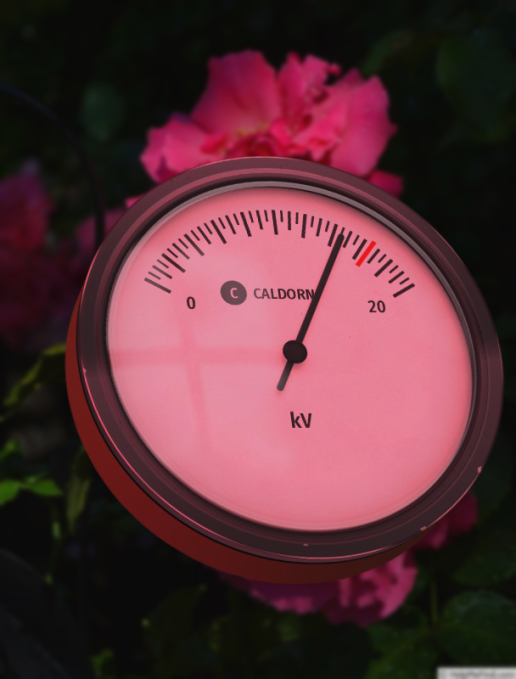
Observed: 14.5 kV
